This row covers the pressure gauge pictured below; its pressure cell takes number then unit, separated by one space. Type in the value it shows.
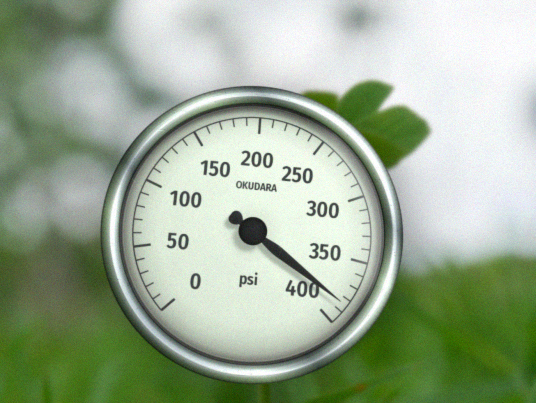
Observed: 385 psi
